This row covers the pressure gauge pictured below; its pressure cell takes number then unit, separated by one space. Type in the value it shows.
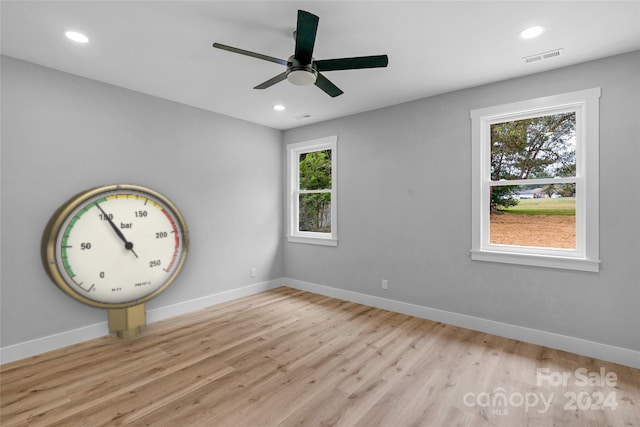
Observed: 100 bar
